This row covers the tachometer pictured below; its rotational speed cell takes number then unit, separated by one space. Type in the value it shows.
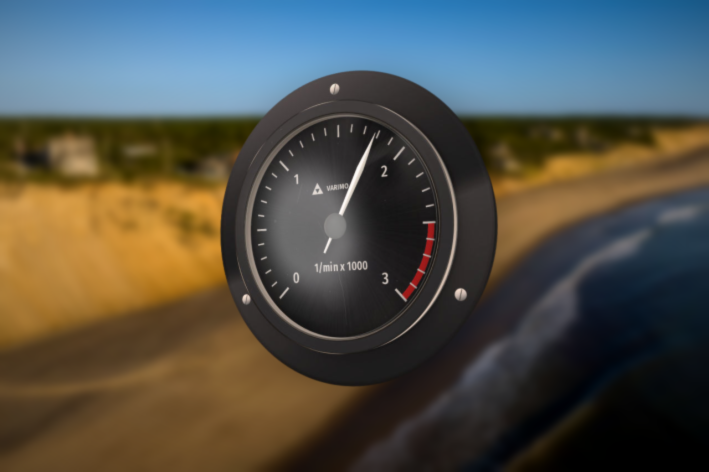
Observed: 1800 rpm
